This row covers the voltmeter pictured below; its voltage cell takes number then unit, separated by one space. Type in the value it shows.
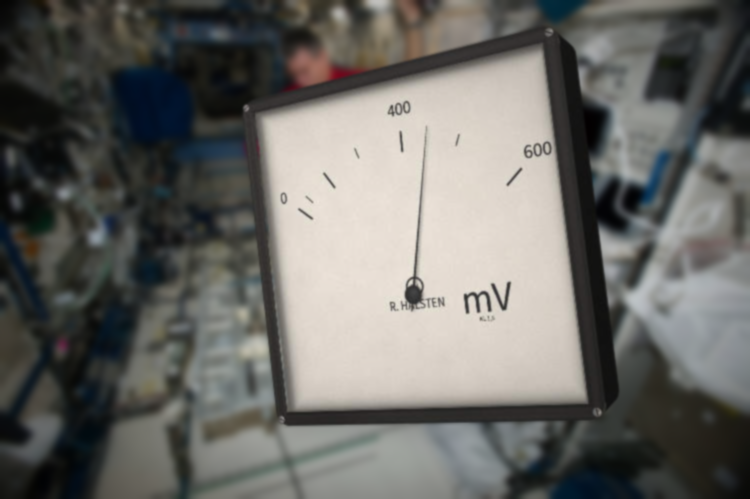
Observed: 450 mV
